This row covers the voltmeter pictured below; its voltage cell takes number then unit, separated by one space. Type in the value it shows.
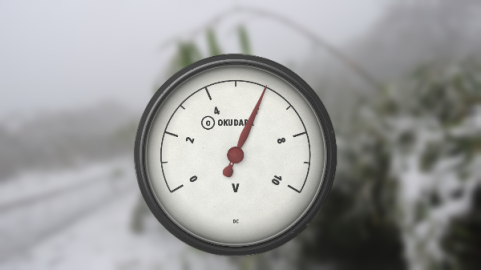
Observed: 6 V
